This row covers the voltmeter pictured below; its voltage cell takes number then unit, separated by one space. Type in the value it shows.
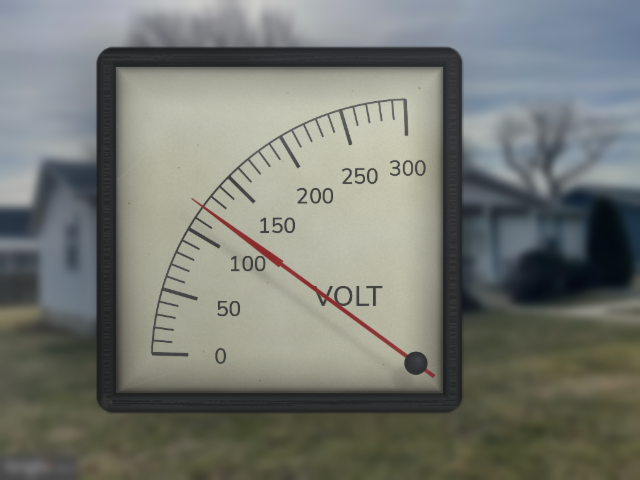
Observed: 120 V
